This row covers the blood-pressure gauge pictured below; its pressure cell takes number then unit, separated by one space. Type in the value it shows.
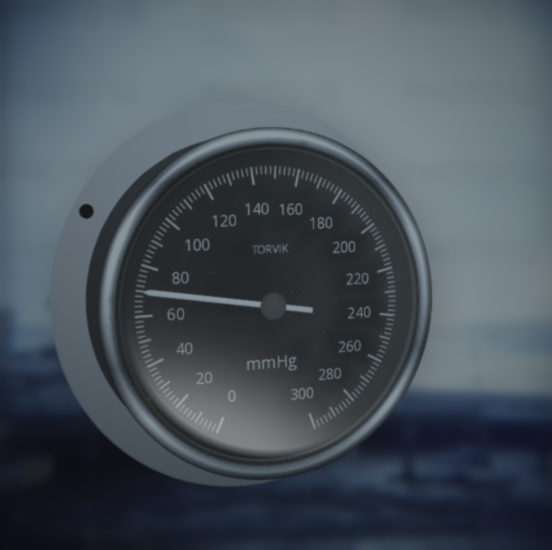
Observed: 70 mmHg
